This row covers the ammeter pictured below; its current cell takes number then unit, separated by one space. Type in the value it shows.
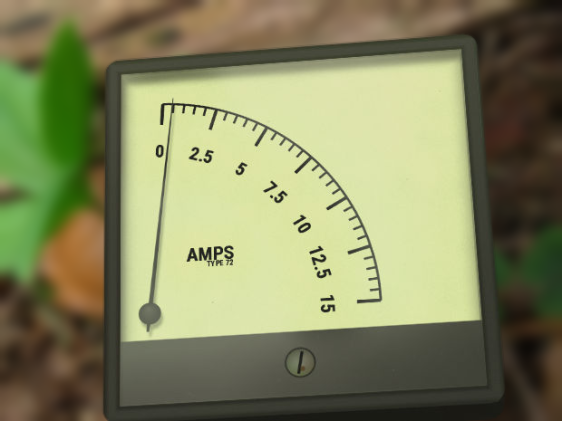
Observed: 0.5 A
